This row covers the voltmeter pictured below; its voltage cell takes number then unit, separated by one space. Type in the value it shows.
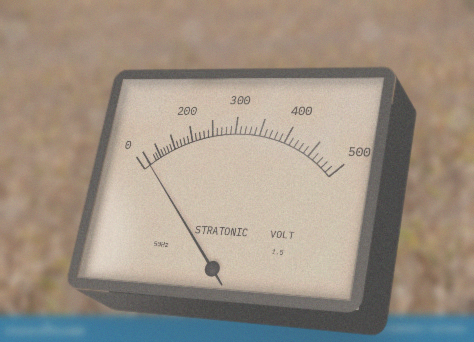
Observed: 50 V
